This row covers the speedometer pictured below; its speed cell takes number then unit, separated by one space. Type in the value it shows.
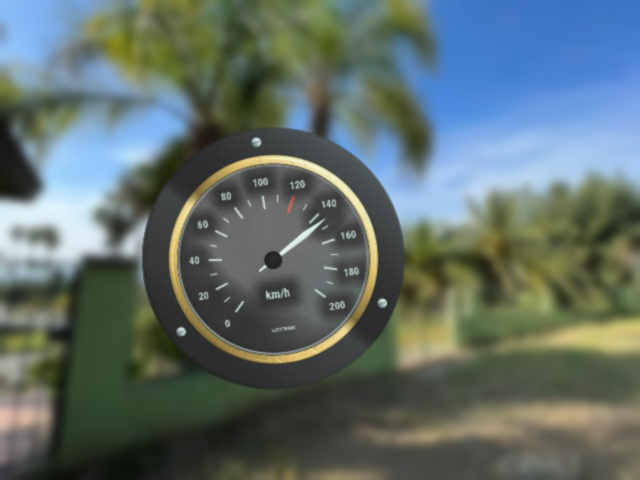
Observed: 145 km/h
